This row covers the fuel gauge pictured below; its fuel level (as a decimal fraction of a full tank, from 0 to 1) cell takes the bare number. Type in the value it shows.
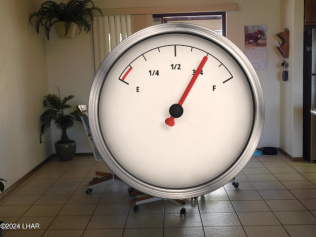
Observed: 0.75
